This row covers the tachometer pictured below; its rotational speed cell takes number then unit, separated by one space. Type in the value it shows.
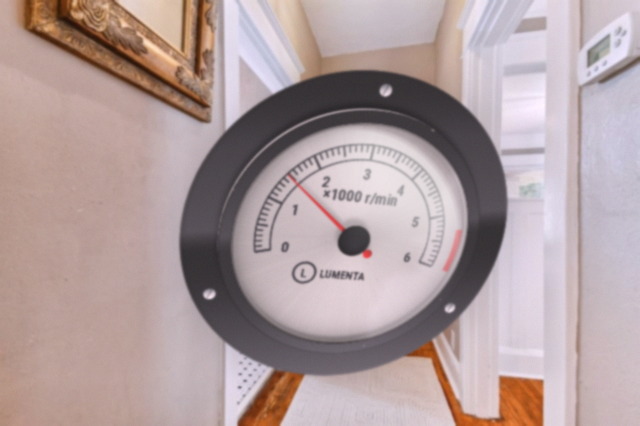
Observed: 1500 rpm
